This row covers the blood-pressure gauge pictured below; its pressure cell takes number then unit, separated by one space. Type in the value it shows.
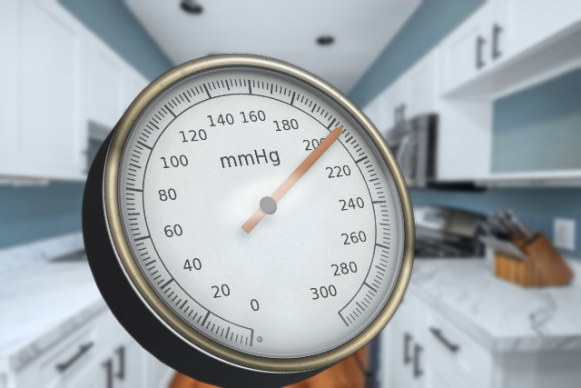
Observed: 204 mmHg
